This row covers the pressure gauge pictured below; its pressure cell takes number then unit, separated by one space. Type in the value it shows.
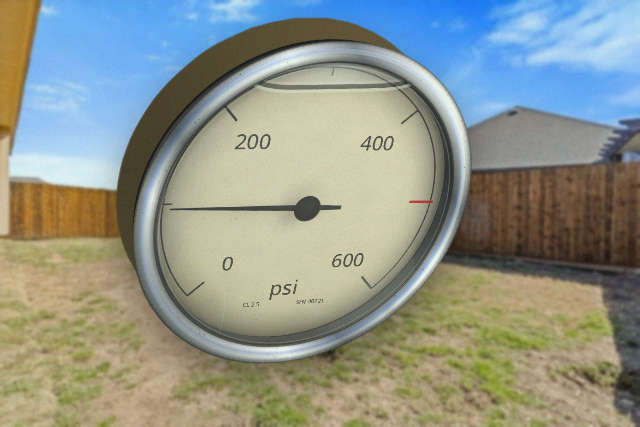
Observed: 100 psi
